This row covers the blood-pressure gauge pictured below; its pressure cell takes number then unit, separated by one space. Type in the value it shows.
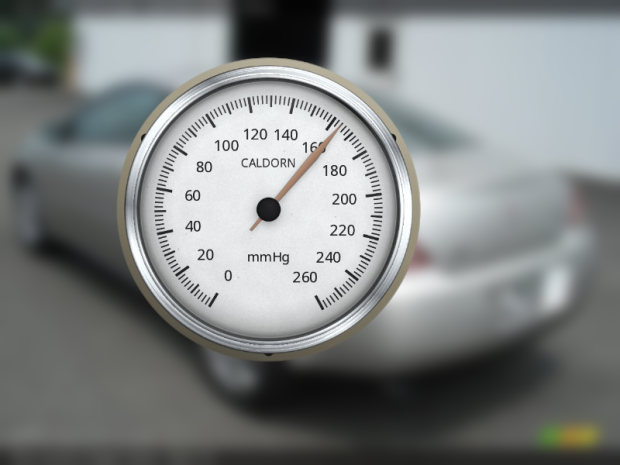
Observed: 164 mmHg
